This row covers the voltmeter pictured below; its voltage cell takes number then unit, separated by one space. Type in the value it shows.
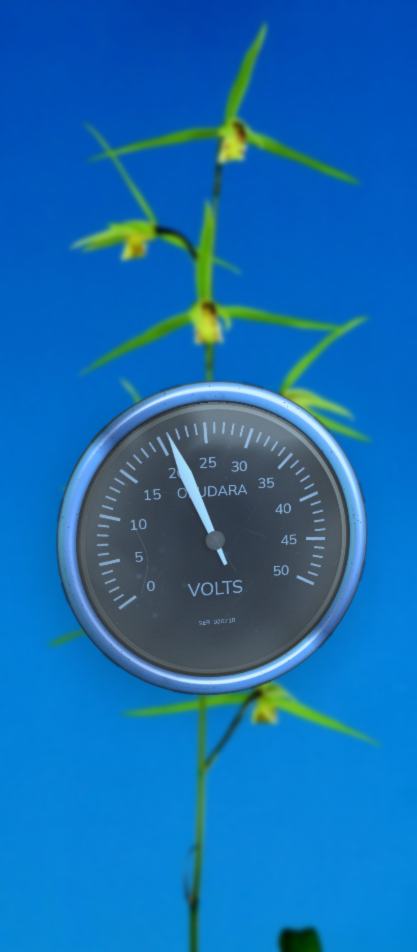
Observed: 21 V
